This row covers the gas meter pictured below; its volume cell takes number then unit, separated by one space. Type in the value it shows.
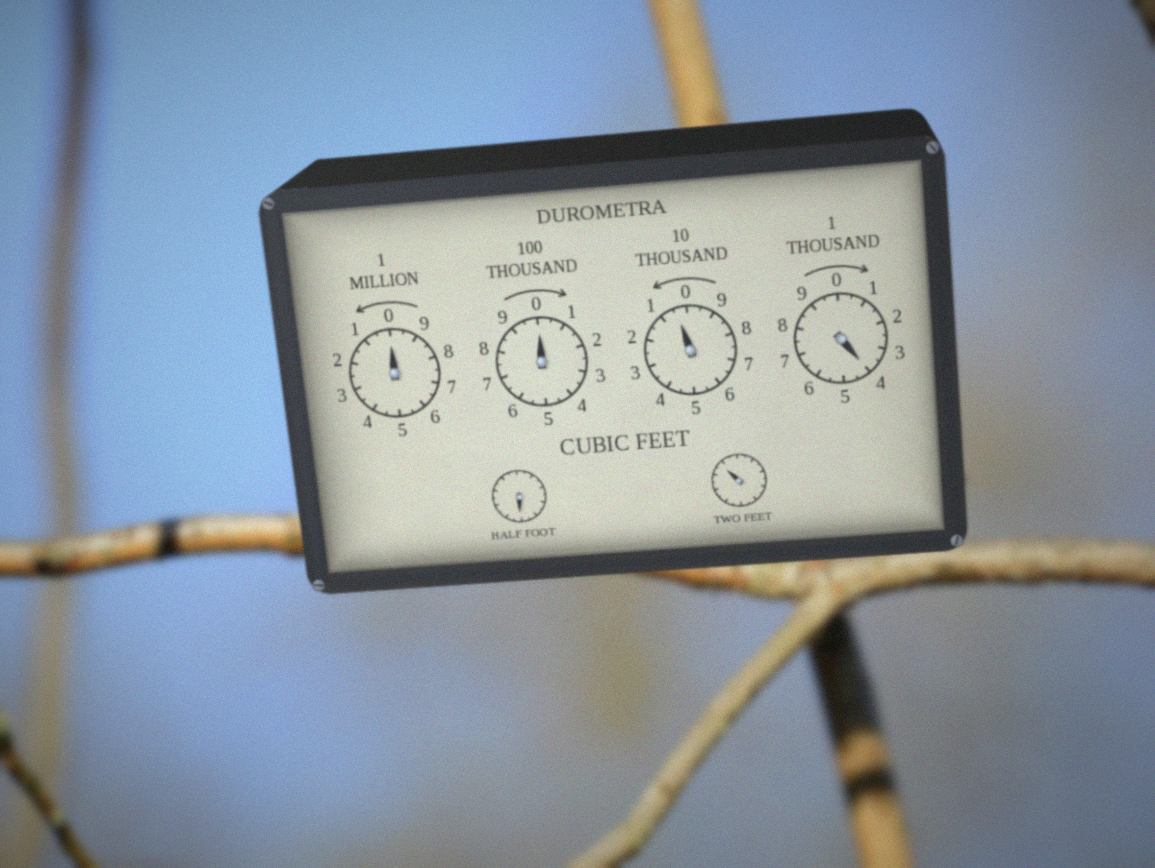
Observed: 400 ft³
